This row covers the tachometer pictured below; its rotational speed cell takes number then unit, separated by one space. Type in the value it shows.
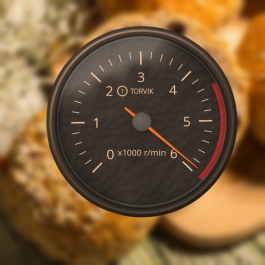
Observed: 5900 rpm
